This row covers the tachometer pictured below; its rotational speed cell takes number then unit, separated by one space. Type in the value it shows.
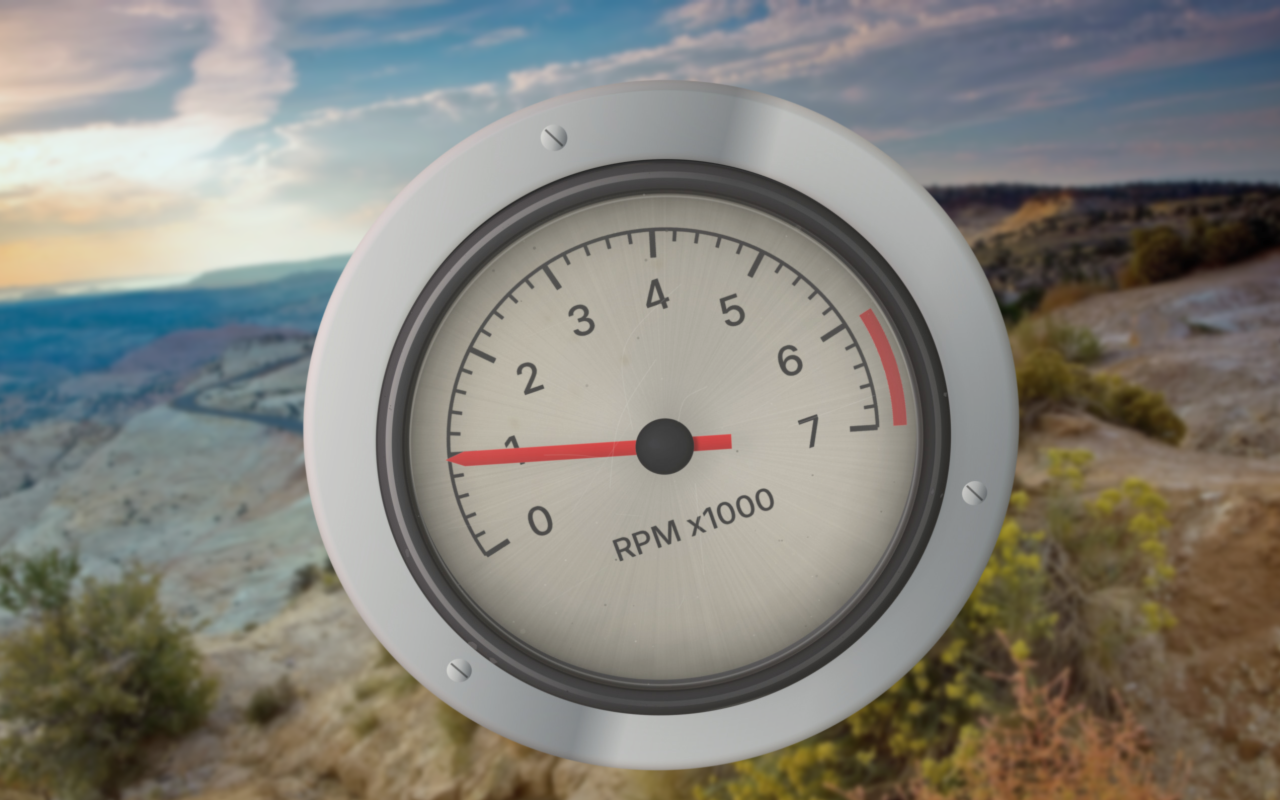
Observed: 1000 rpm
